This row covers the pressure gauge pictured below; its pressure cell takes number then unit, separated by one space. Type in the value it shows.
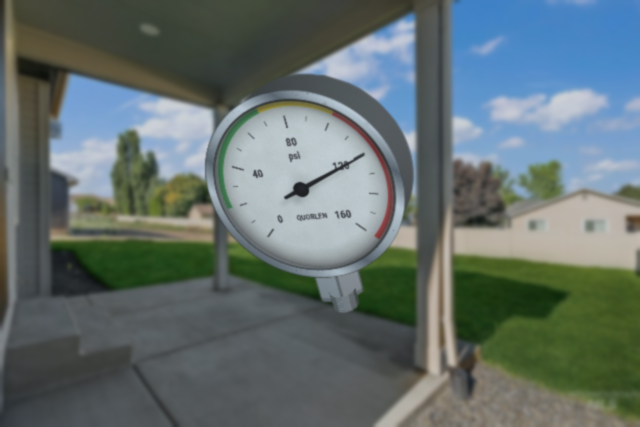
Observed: 120 psi
